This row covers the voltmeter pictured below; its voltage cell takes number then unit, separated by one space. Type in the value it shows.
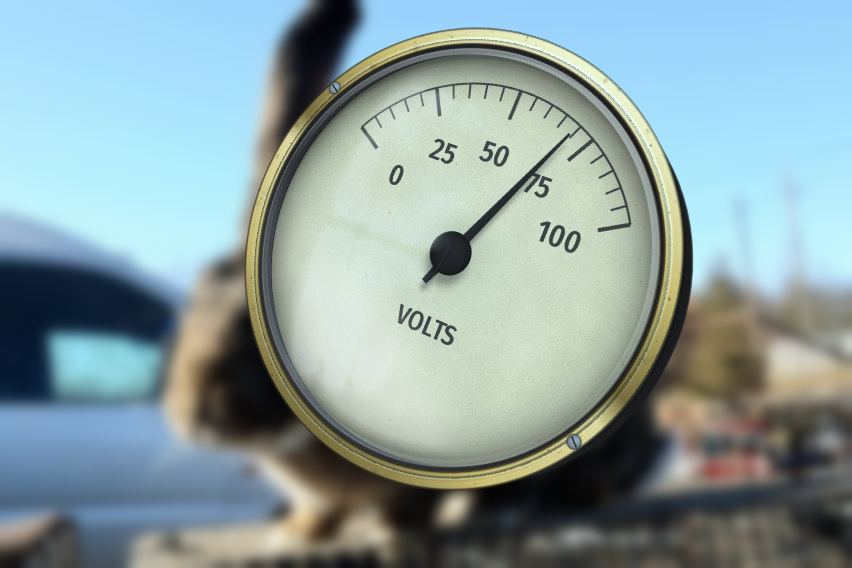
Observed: 70 V
